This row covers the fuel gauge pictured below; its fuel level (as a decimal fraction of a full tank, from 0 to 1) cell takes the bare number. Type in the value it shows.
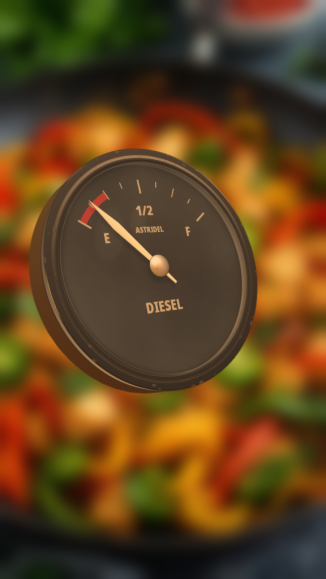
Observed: 0.125
